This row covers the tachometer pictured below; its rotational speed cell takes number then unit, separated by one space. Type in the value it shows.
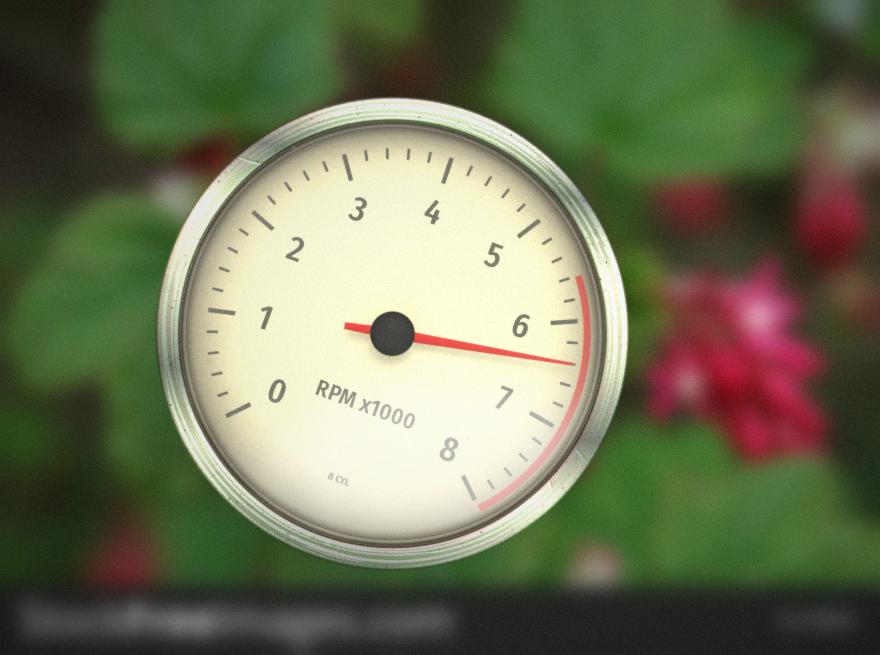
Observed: 6400 rpm
